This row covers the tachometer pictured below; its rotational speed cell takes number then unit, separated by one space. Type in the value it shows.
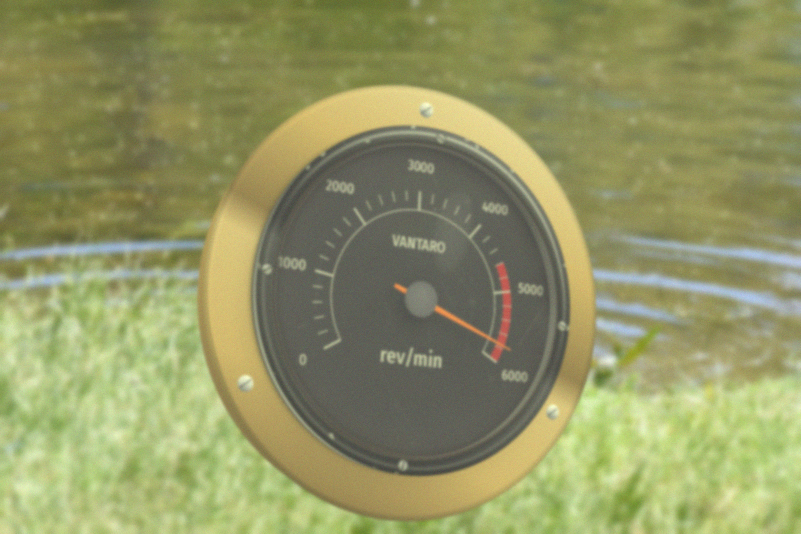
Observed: 5800 rpm
